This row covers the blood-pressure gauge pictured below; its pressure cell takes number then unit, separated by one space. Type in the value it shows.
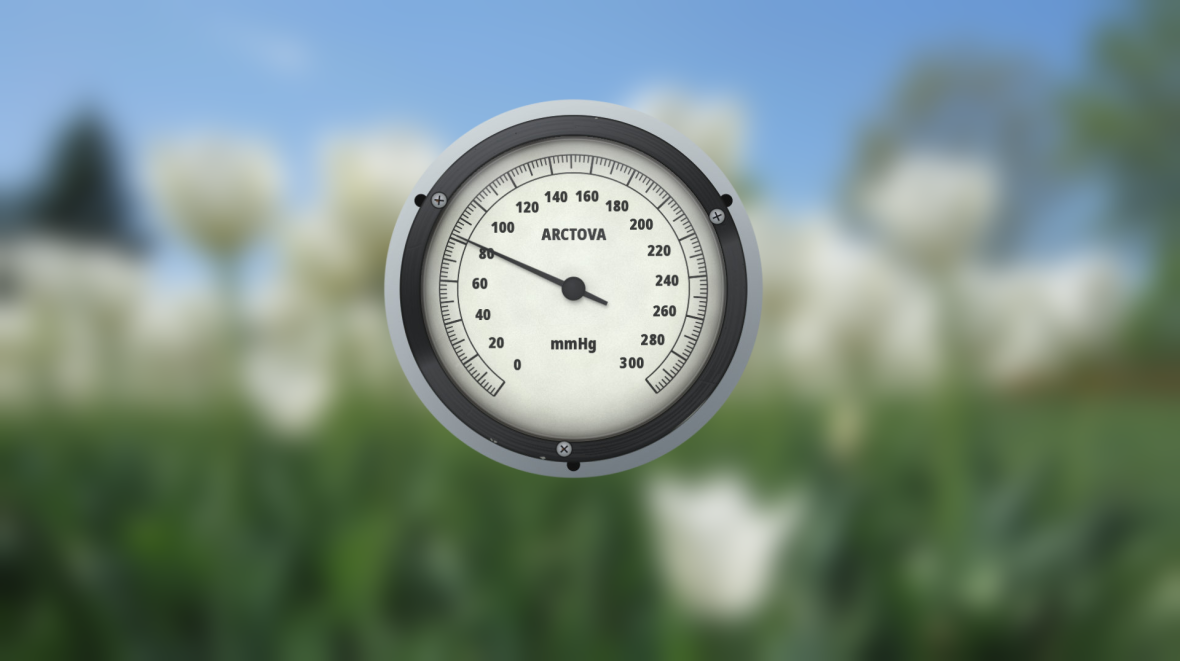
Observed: 82 mmHg
